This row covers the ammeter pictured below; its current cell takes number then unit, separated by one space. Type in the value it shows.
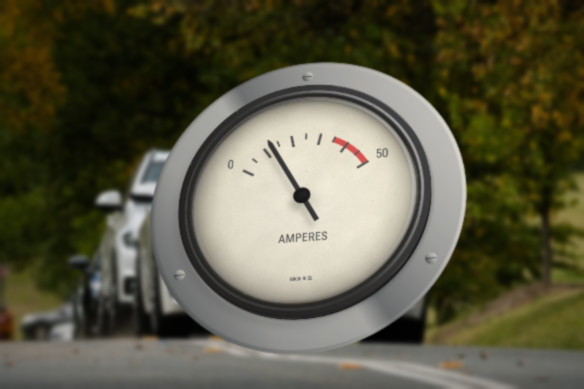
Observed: 12.5 A
